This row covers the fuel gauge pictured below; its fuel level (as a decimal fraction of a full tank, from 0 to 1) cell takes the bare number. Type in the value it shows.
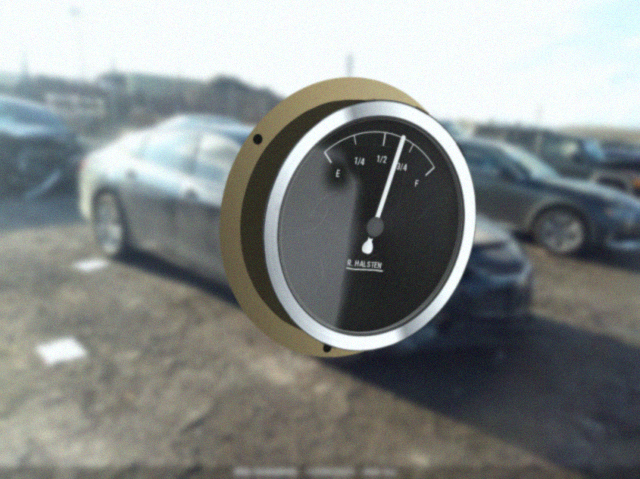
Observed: 0.625
